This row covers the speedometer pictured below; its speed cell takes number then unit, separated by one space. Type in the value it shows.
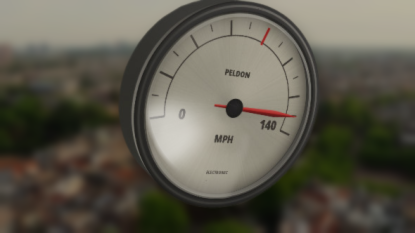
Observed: 130 mph
